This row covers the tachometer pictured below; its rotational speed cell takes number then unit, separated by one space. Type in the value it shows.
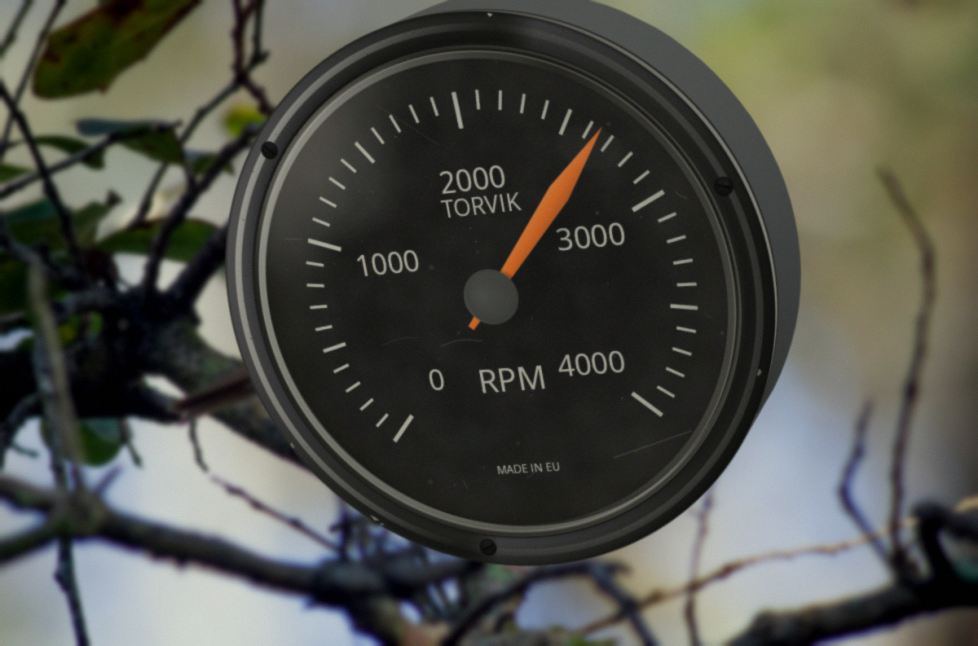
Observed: 2650 rpm
